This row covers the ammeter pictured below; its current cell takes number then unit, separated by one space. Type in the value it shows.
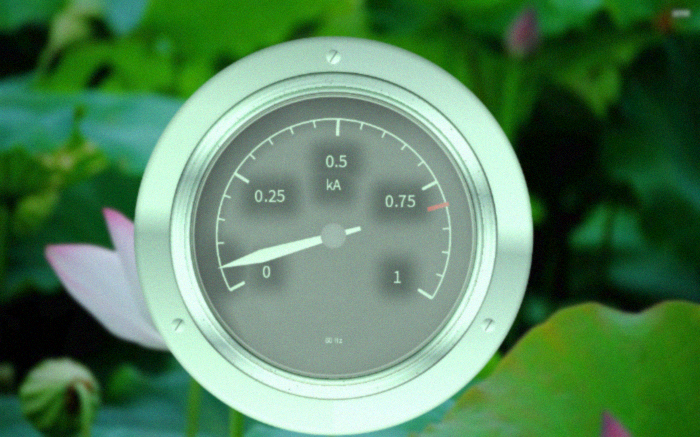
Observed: 0.05 kA
